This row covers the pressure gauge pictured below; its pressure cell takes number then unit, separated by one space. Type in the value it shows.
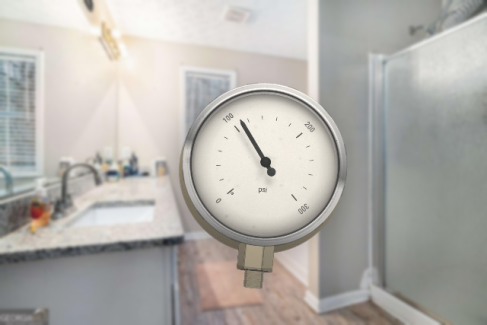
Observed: 110 psi
